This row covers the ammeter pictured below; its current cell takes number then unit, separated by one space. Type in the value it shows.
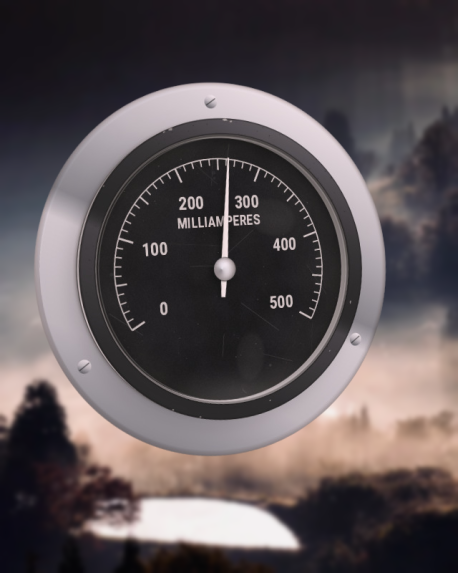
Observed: 260 mA
